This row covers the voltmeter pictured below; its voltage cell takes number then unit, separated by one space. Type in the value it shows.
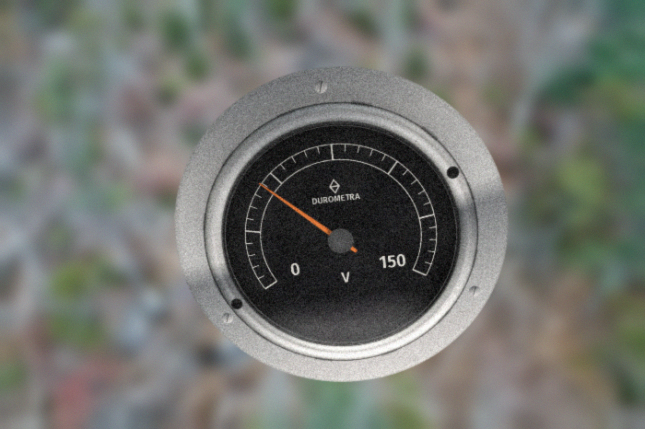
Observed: 45 V
